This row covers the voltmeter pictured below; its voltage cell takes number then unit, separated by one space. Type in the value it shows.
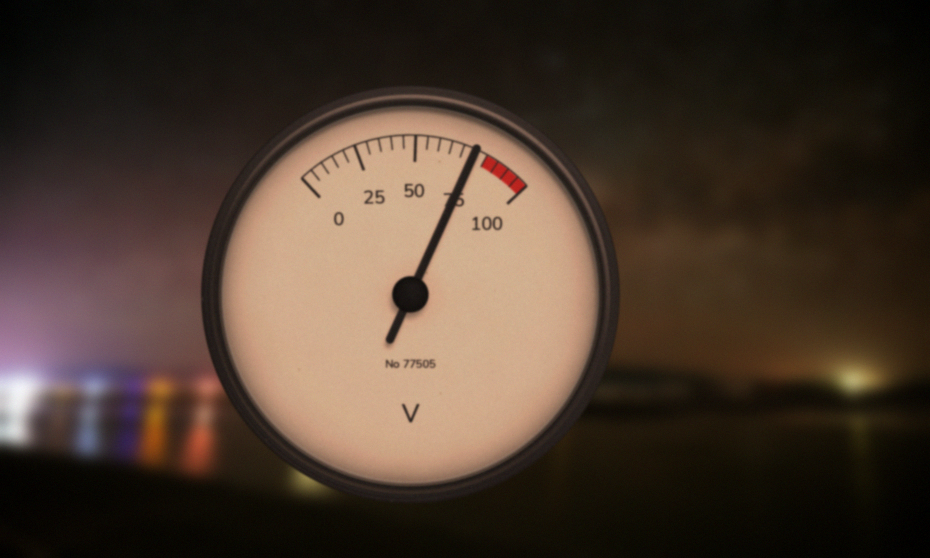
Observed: 75 V
